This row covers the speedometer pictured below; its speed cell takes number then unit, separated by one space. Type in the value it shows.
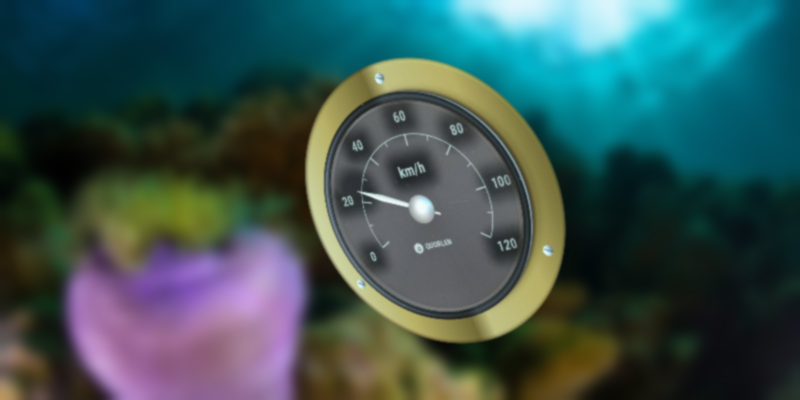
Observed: 25 km/h
